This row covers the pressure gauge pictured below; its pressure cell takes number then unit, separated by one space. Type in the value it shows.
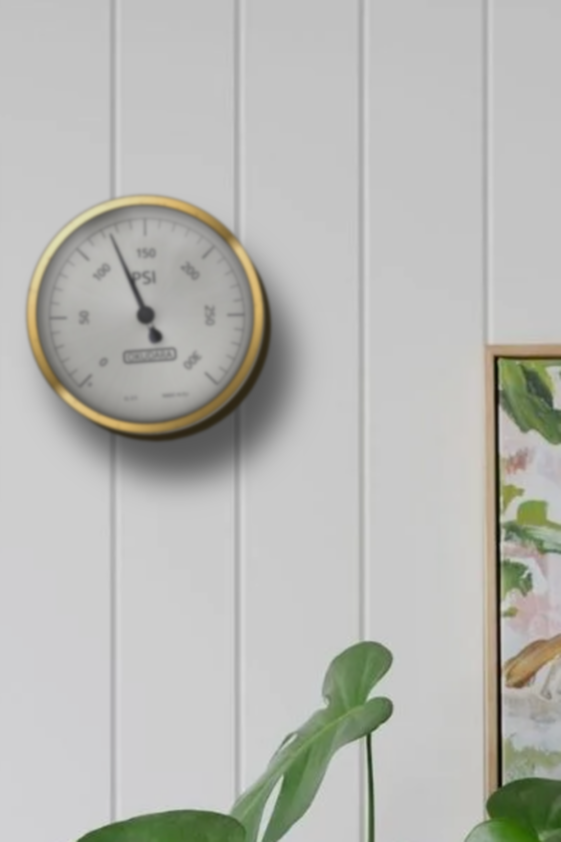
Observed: 125 psi
